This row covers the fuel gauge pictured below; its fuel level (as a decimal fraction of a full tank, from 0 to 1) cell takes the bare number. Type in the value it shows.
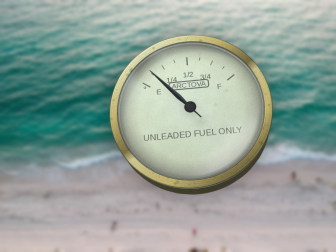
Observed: 0.125
